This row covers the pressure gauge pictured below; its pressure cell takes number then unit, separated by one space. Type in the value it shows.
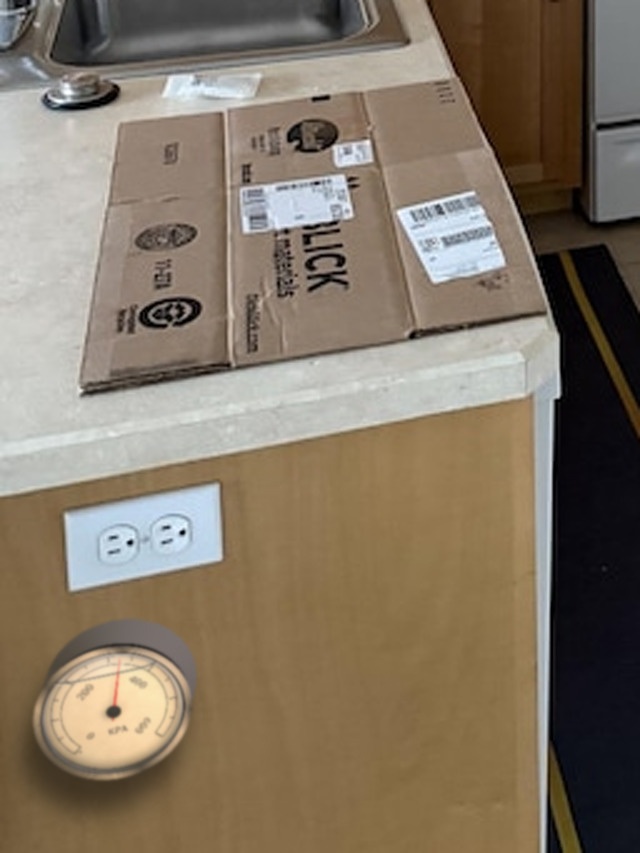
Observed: 325 kPa
